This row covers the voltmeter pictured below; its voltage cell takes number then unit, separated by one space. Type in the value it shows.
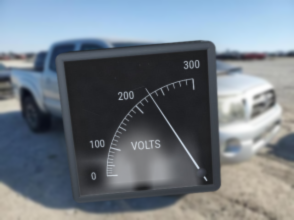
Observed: 230 V
